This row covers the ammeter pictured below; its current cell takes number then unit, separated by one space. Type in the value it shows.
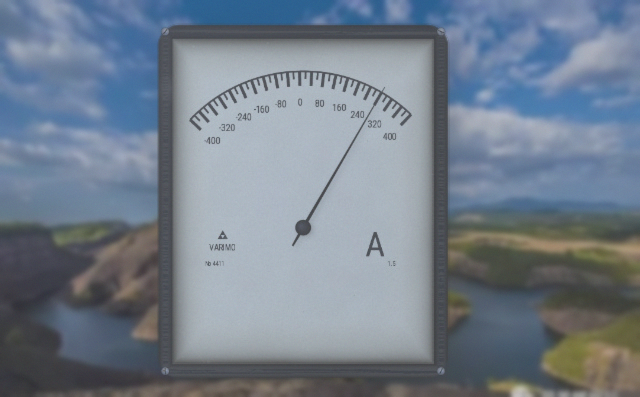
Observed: 280 A
